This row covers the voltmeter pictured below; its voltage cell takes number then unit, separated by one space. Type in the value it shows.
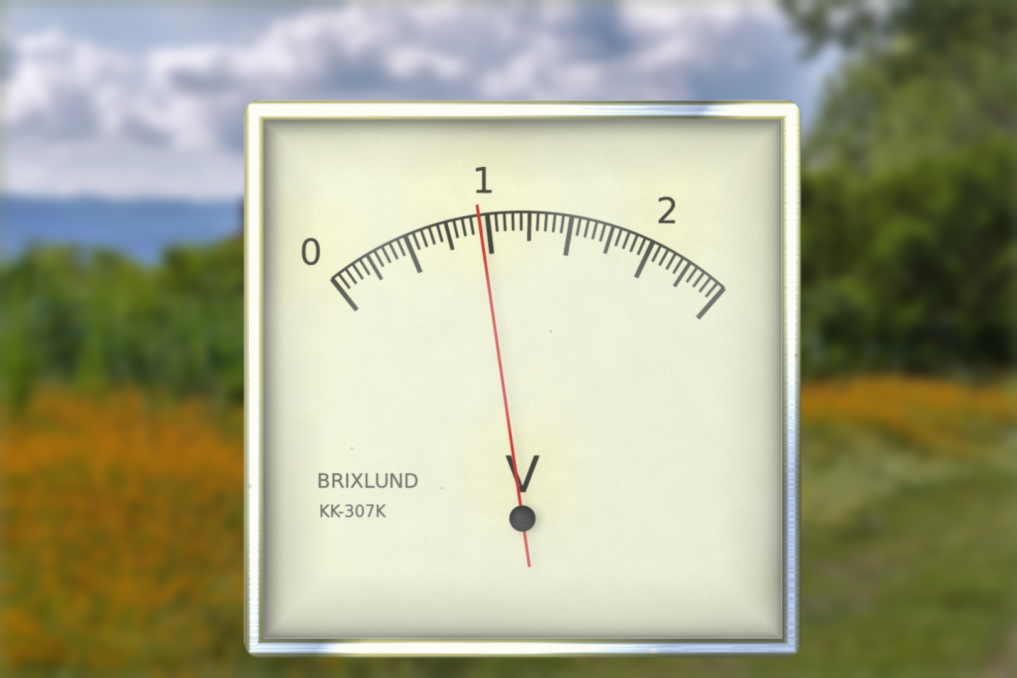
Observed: 0.95 V
